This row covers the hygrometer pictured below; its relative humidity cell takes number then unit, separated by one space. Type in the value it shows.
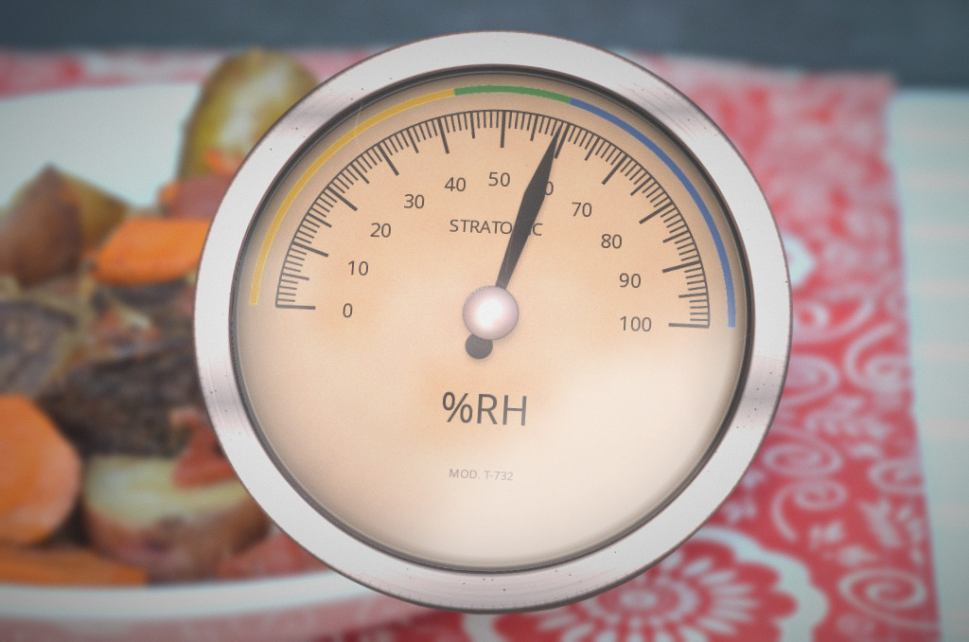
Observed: 59 %
